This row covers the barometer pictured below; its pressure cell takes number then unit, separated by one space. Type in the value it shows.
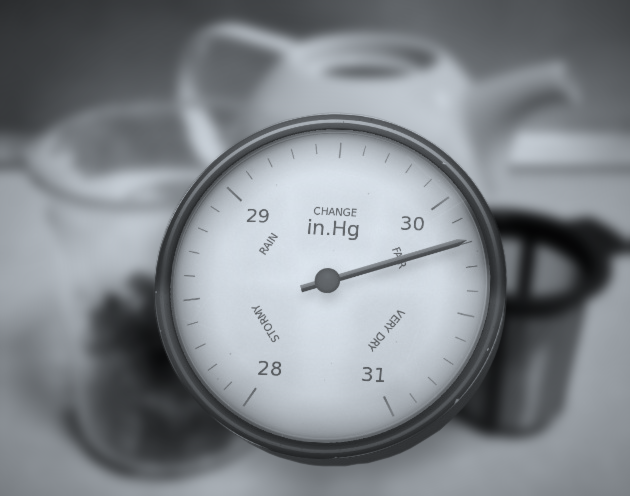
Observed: 30.2 inHg
